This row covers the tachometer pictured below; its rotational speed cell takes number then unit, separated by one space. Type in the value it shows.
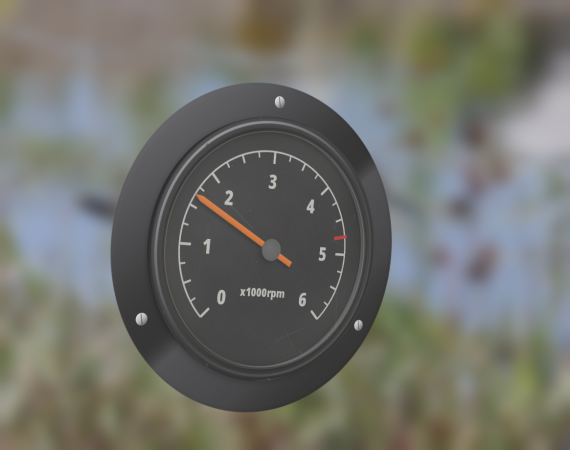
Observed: 1625 rpm
